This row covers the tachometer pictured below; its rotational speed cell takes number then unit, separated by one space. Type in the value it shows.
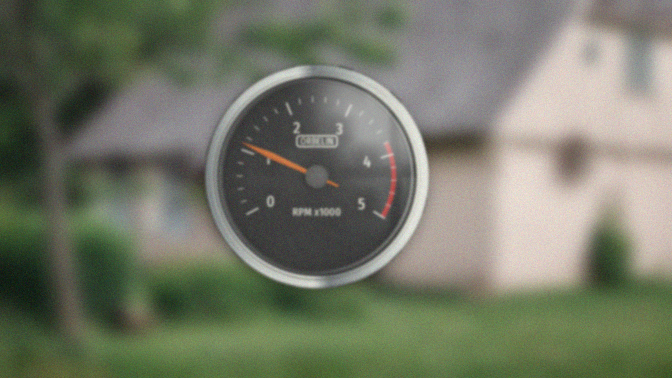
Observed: 1100 rpm
